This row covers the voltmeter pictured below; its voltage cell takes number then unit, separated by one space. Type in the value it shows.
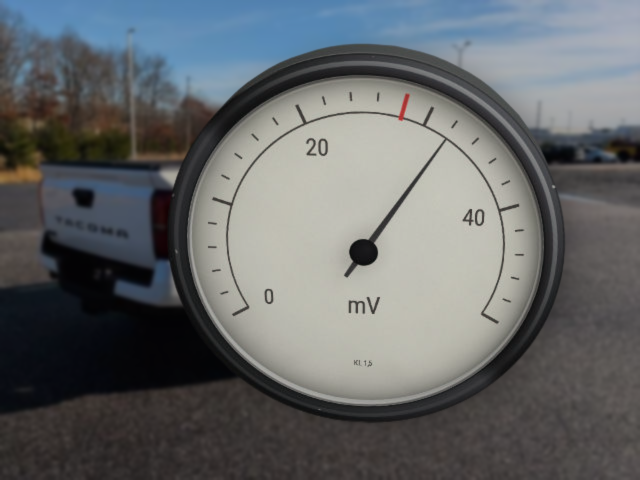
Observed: 32 mV
